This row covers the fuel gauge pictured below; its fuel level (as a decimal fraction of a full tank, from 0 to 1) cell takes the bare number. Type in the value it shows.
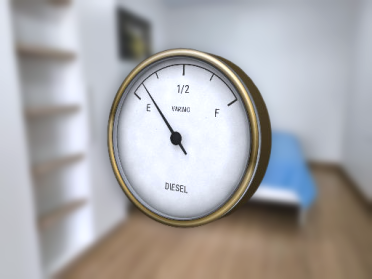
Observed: 0.125
